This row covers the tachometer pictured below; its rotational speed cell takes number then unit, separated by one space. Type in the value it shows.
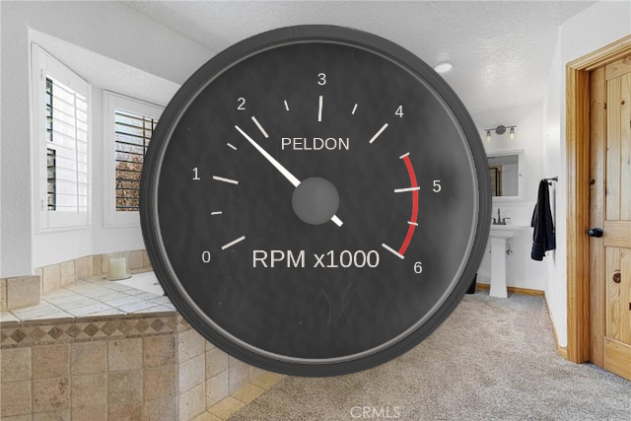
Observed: 1750 rpm
